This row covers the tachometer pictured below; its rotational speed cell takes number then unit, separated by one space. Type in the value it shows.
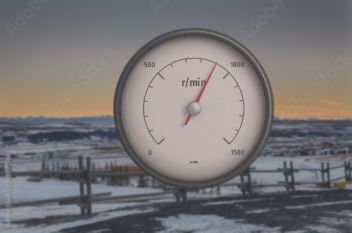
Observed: 900 rpm
